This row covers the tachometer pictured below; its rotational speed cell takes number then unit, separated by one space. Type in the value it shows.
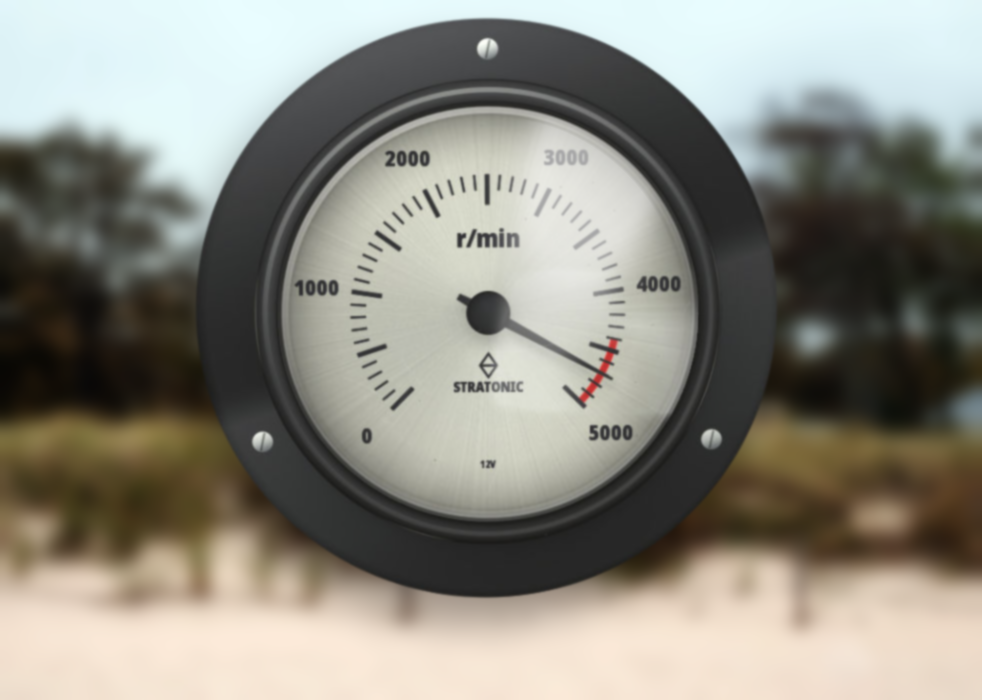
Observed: 4700 rpm
